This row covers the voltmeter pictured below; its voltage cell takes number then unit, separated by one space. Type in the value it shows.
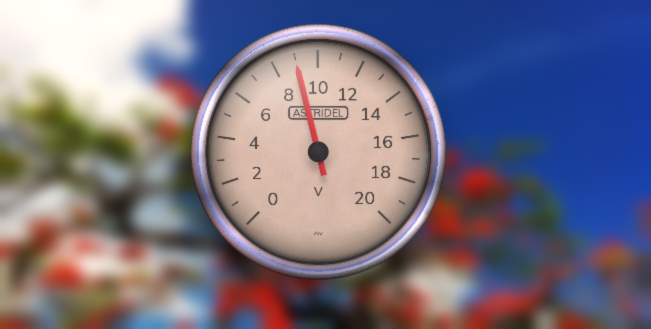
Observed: 9 V
